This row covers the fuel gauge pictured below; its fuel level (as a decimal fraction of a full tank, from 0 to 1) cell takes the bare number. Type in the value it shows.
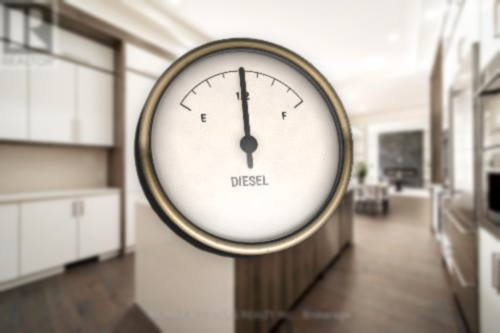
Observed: 0.5
